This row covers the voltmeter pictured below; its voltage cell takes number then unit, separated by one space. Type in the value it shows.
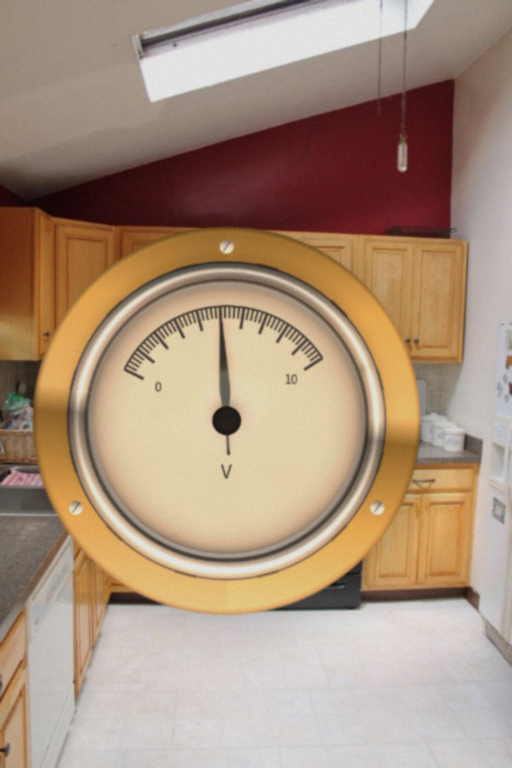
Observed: 5 V
